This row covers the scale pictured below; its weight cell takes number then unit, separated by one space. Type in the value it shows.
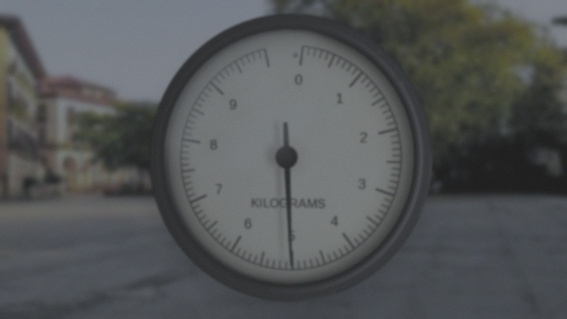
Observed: 5 kg
